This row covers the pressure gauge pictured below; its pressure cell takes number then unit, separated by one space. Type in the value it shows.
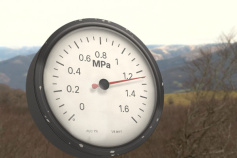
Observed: 1.25 MPa
